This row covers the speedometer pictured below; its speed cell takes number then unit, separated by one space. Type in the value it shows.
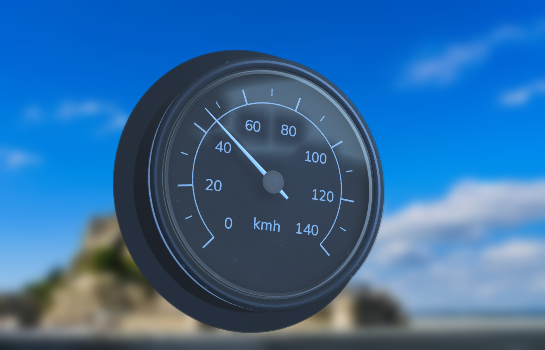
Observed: 45 km/h
